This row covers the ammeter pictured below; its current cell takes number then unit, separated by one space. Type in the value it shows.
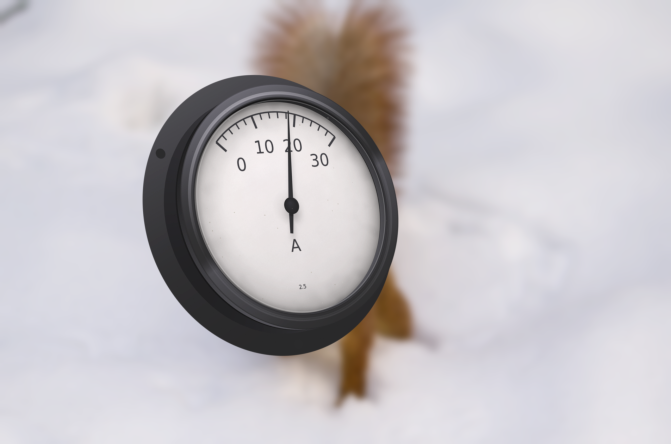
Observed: 18 A
